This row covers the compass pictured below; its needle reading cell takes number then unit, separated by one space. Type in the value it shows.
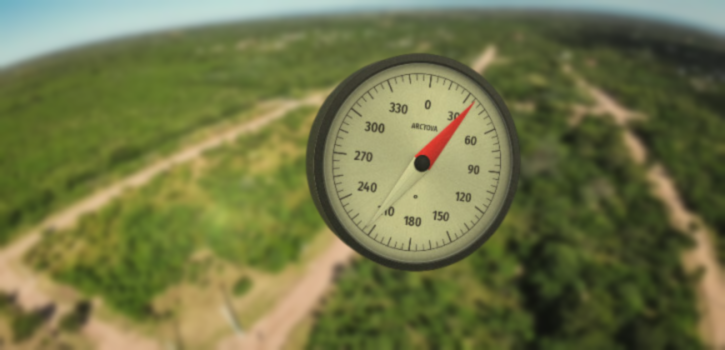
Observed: 35 °
